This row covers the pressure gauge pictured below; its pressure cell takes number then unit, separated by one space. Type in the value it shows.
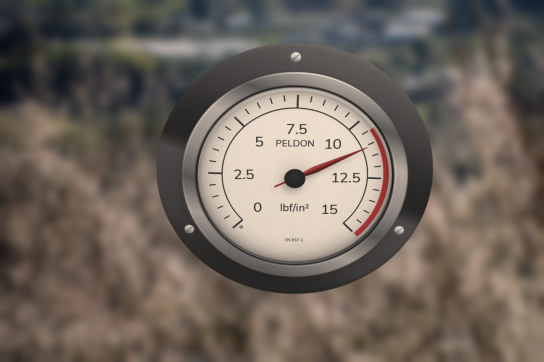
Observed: 11 psi
